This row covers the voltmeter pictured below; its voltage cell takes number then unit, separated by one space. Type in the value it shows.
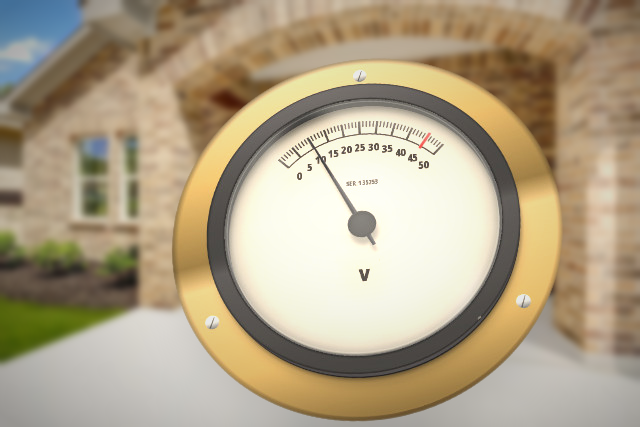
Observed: 10 V
